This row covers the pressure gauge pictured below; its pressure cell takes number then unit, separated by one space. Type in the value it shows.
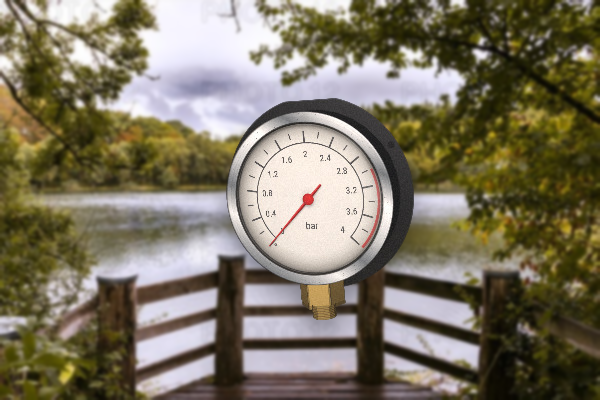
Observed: 0 bar
